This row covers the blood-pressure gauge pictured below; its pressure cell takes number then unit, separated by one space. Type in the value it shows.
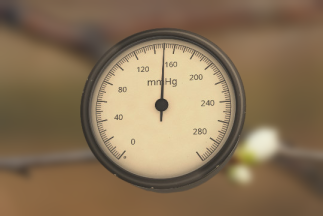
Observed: 150 mmHg
